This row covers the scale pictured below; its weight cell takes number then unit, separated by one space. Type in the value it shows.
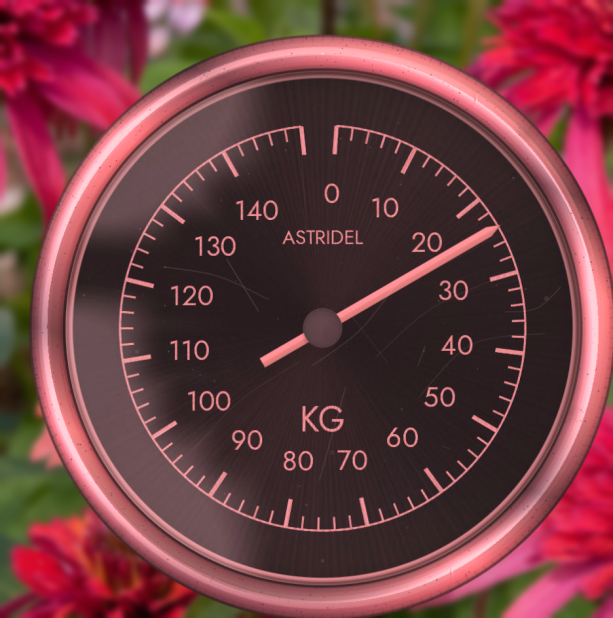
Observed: 24 kg
